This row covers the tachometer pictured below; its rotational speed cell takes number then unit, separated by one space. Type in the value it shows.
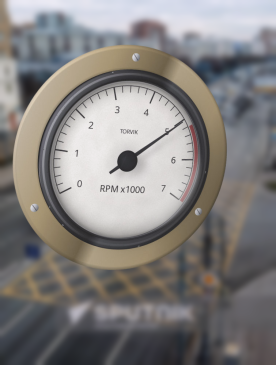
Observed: 5000 rpm
